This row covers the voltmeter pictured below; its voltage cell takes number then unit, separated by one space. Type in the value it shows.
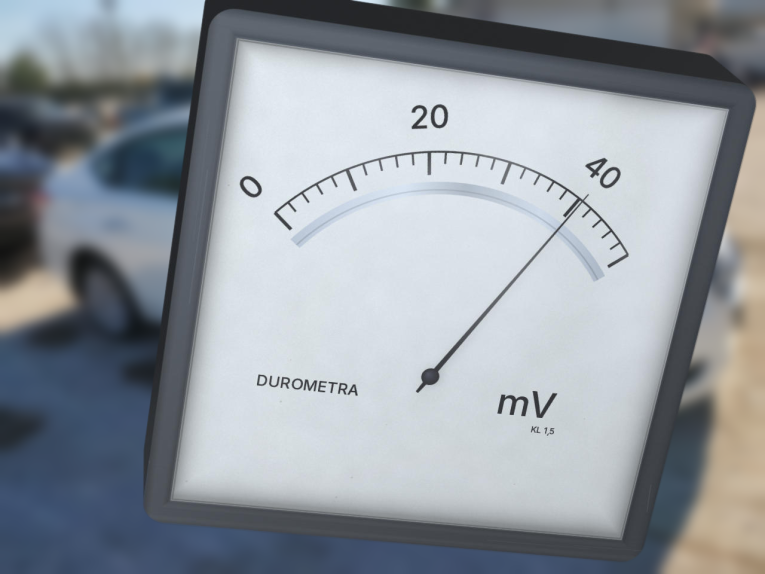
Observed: 40 mV
